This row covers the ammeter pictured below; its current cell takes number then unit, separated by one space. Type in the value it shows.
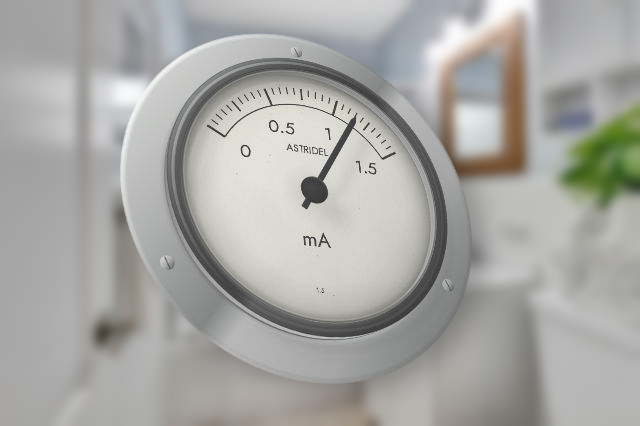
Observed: 1.15 mA
